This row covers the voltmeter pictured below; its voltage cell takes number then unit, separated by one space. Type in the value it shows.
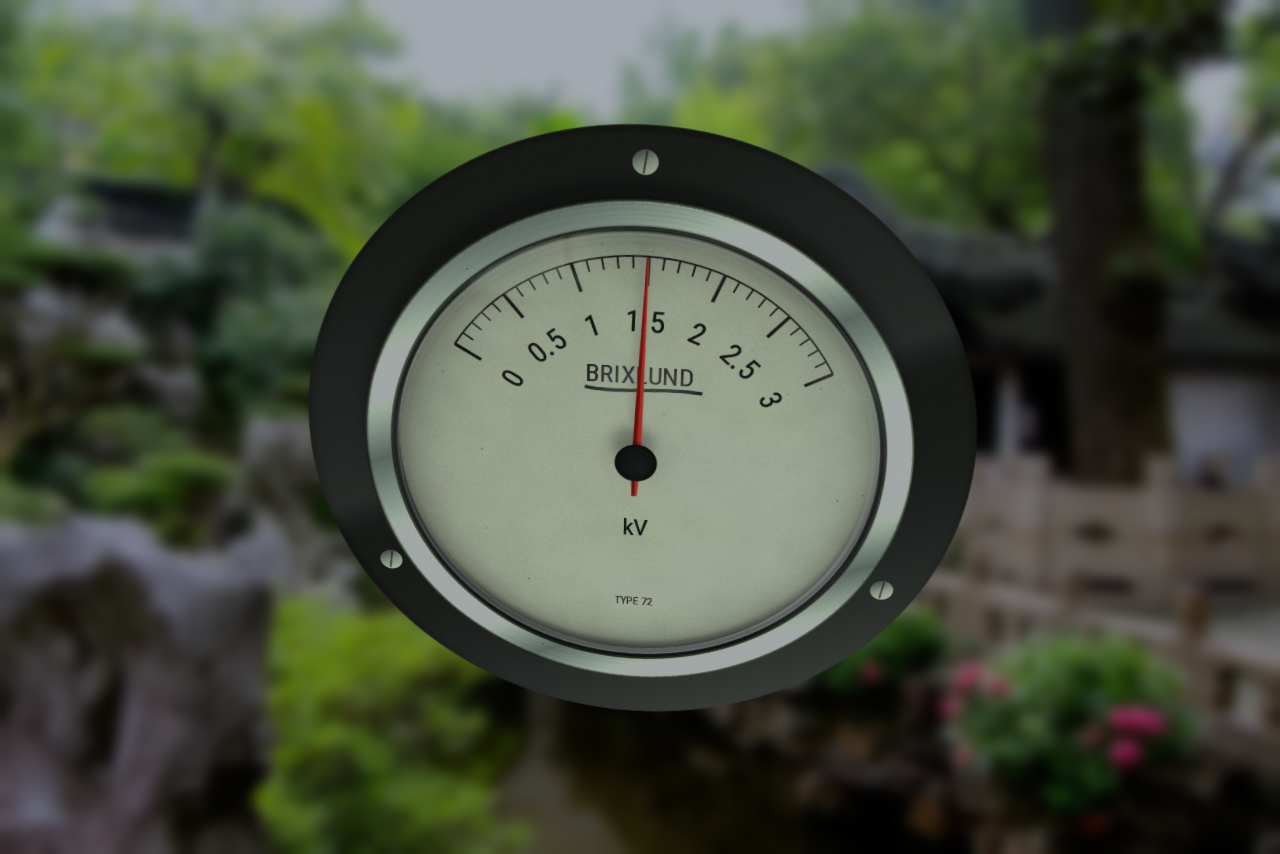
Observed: 1.5 kV
